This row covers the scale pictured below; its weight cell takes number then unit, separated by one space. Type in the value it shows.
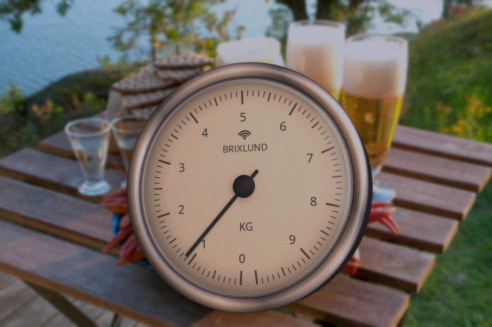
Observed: 1.1 kg
